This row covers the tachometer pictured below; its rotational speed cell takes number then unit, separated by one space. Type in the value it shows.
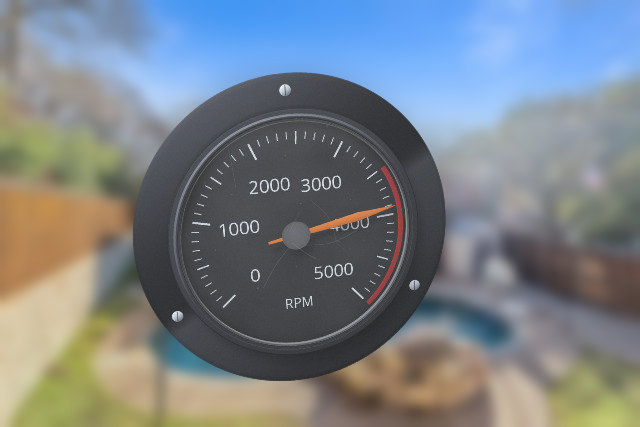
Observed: 3900 rpm
